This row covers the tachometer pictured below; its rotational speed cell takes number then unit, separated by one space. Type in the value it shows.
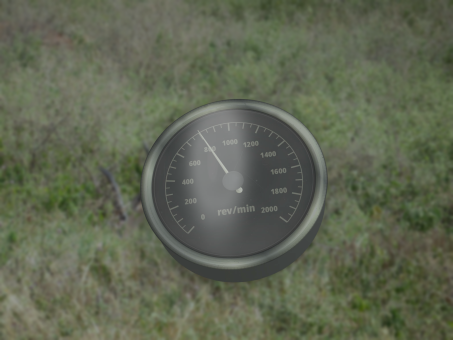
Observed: 800 rpm
